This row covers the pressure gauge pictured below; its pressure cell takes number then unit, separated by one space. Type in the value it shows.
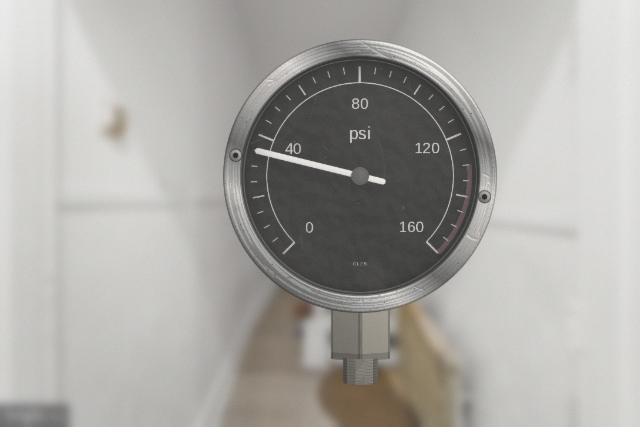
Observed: 35 psi
